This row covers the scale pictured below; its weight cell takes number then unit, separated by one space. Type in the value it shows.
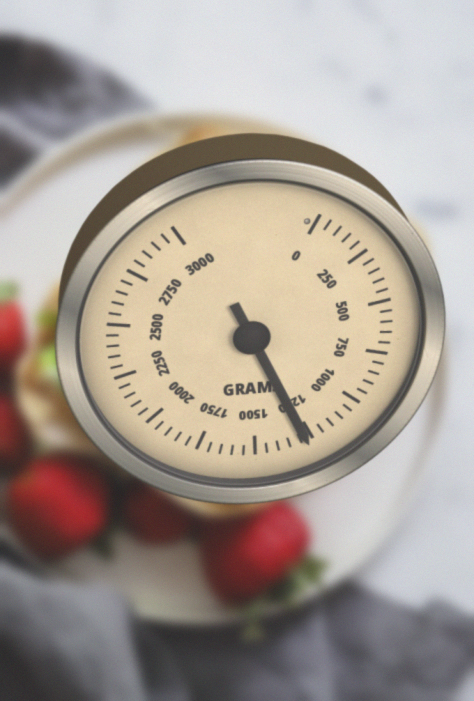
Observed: 1275 g
